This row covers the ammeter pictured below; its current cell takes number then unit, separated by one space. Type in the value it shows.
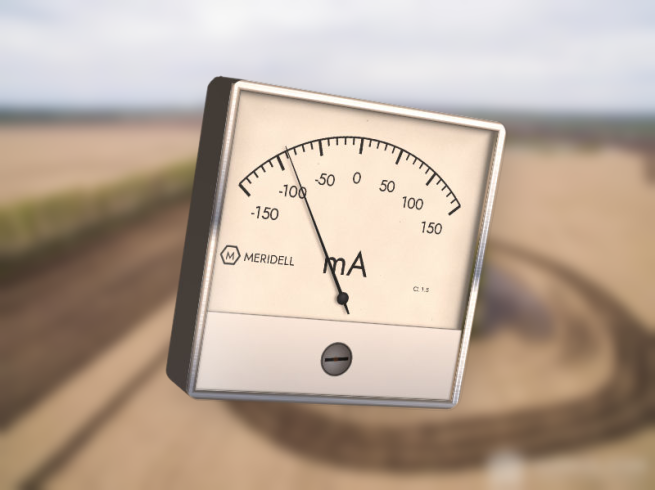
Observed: -90 mA
